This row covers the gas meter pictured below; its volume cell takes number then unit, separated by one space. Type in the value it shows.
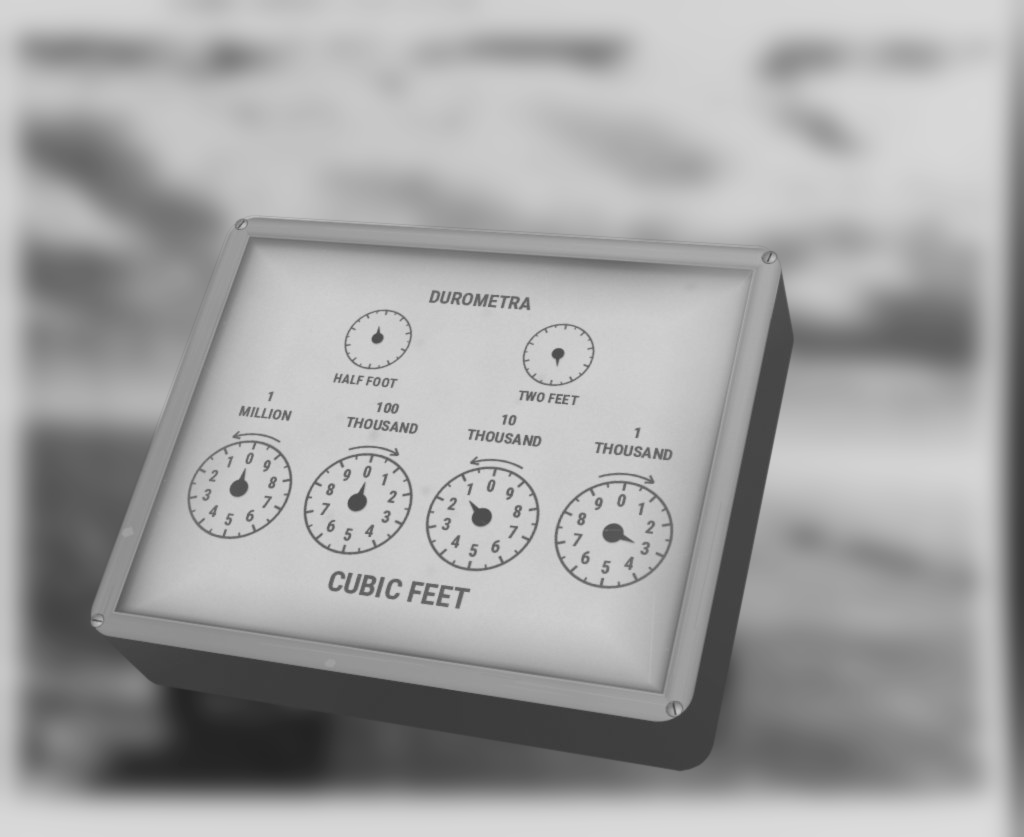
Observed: 1300 ft³
